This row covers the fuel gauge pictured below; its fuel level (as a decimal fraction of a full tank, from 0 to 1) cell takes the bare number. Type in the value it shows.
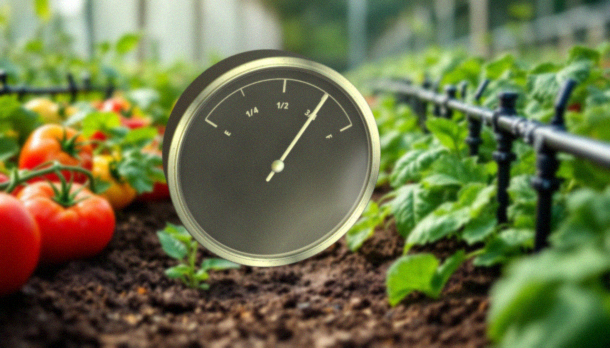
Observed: 0.75
